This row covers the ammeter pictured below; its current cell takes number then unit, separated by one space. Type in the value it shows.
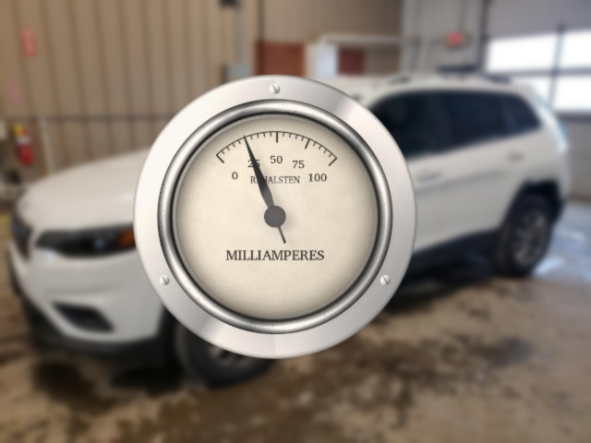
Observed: 25 mA
